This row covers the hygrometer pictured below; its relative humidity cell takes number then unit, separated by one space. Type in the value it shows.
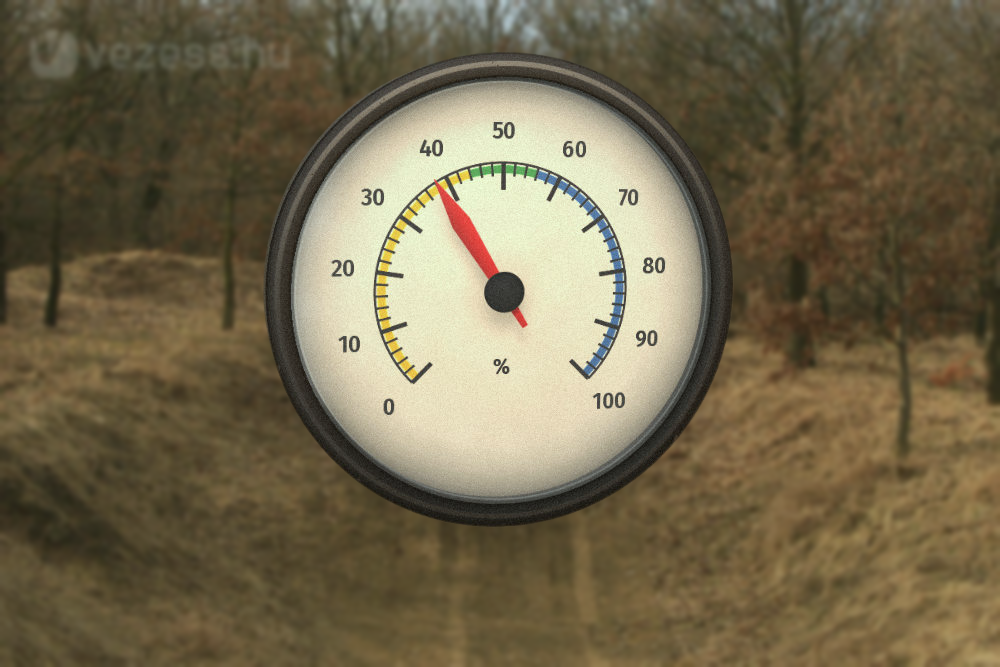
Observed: 38 %
